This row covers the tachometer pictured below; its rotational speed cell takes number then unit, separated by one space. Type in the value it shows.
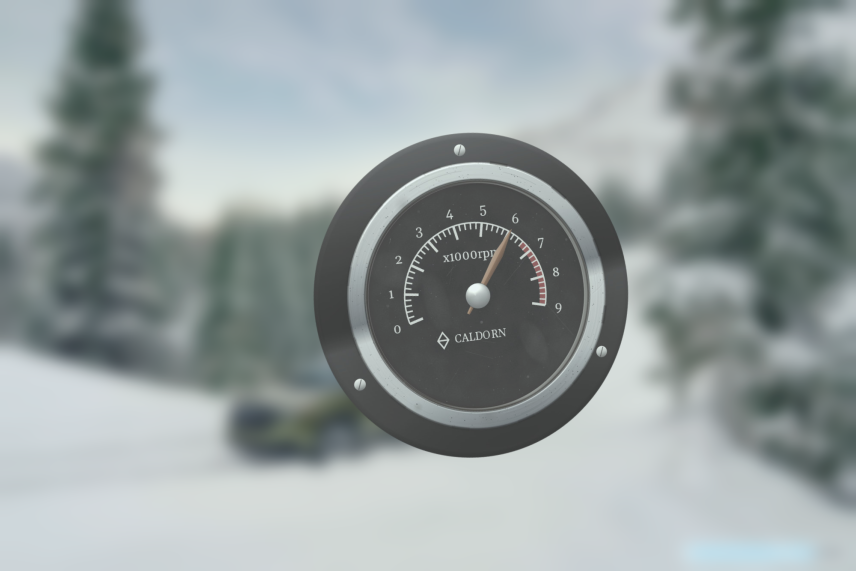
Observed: 6000 rpm
